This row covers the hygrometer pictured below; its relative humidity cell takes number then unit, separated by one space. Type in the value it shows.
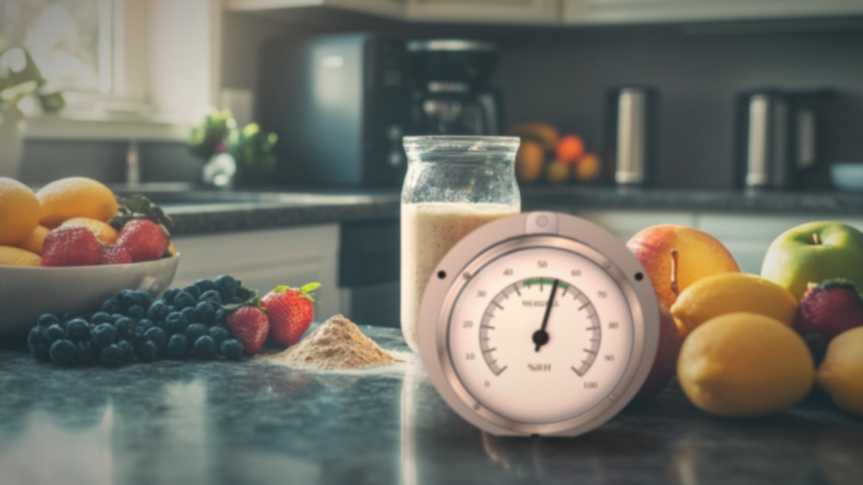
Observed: 55 %
